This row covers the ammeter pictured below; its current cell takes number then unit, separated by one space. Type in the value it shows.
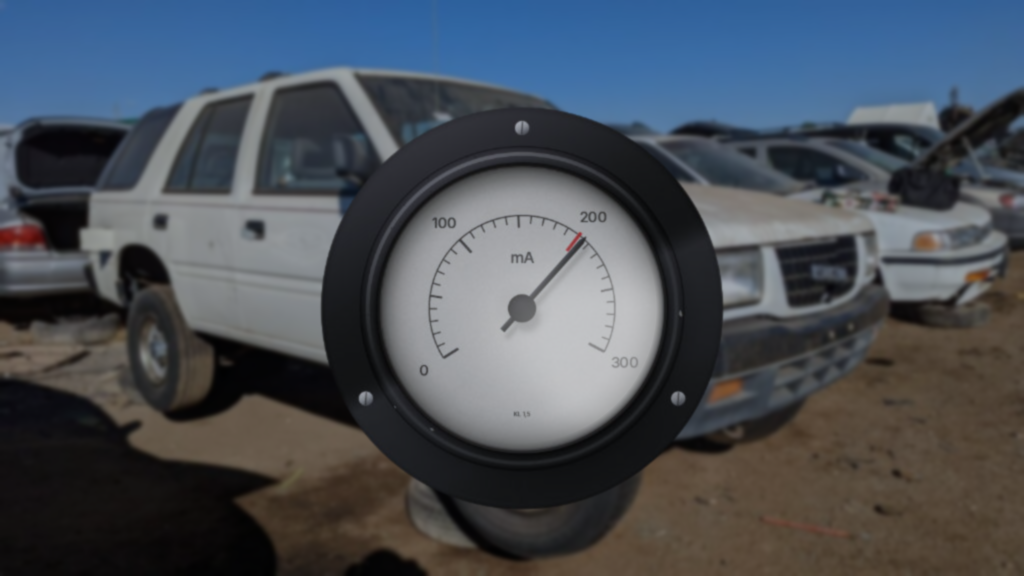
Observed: 205 mA
